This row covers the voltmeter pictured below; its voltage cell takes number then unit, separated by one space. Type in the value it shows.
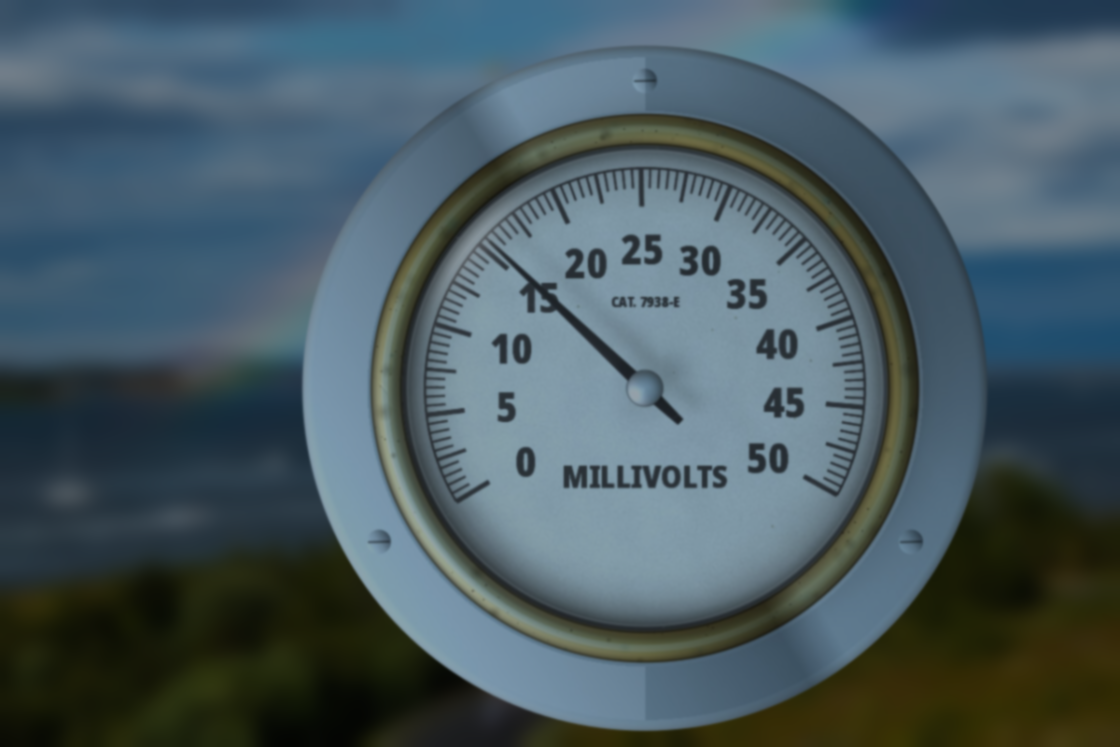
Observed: 15.5 mV
